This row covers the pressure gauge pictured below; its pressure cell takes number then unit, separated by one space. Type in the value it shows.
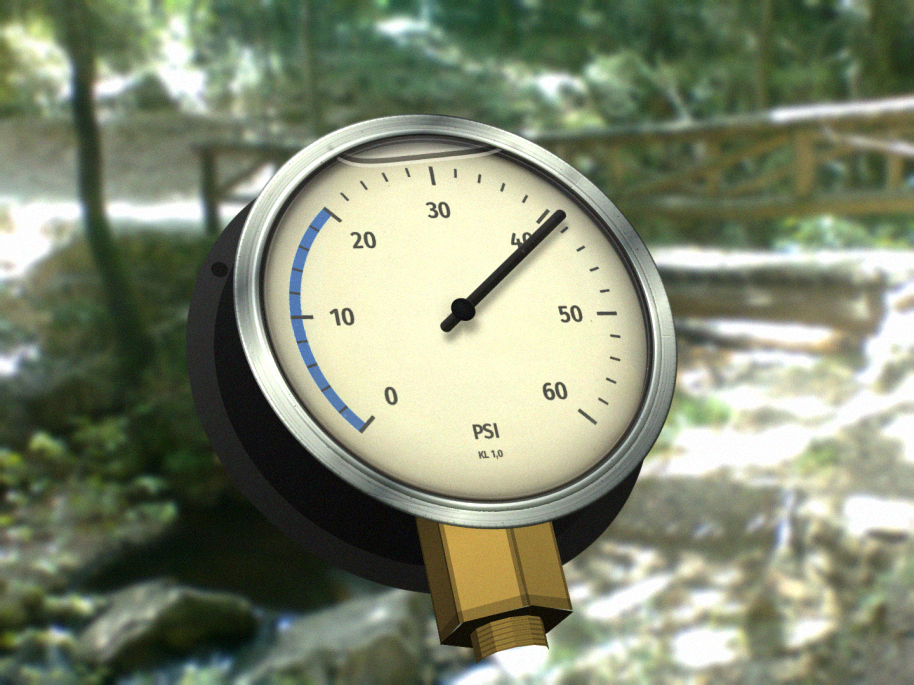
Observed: 41 psi
